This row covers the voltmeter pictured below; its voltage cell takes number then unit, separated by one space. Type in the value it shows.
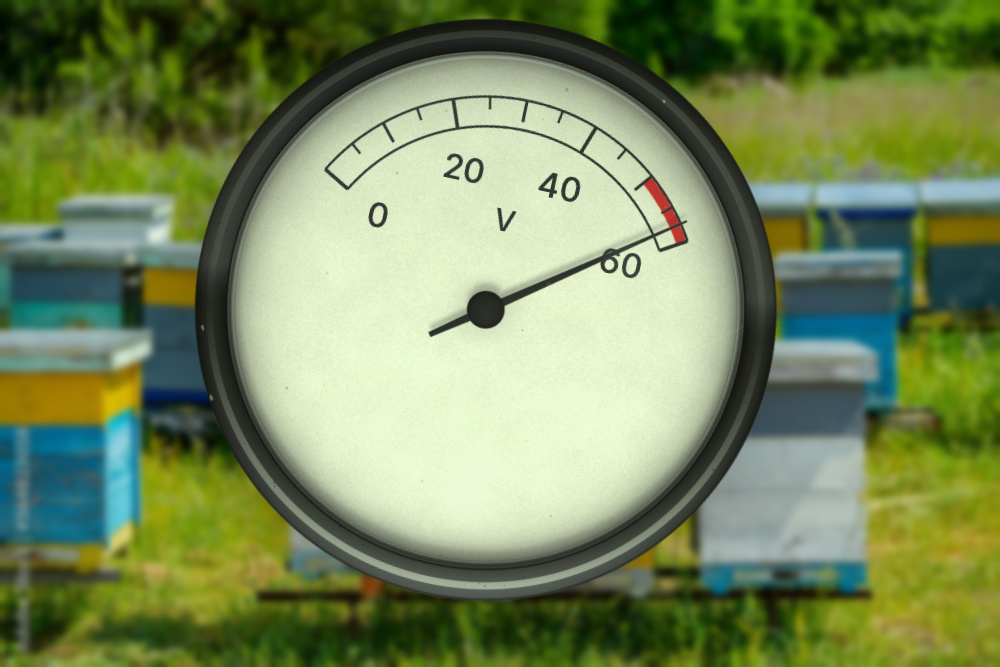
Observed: 57.5 V
